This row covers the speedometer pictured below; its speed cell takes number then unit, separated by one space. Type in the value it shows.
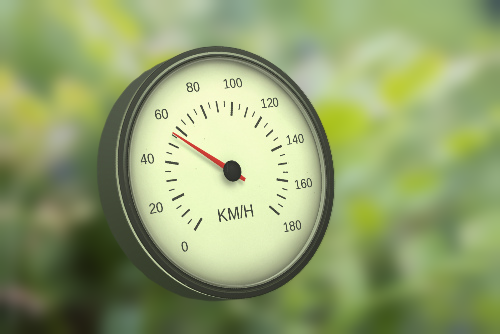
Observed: 55 km/h
